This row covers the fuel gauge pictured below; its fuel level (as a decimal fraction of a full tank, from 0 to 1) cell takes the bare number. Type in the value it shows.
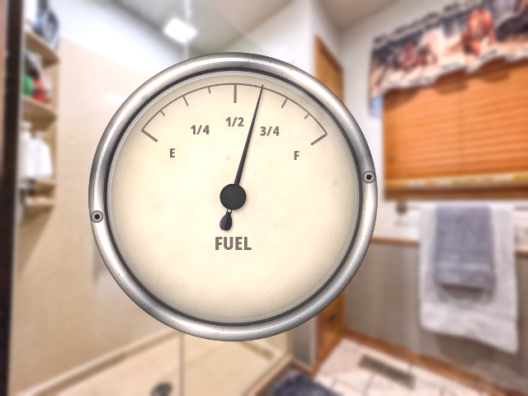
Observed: 0.625
